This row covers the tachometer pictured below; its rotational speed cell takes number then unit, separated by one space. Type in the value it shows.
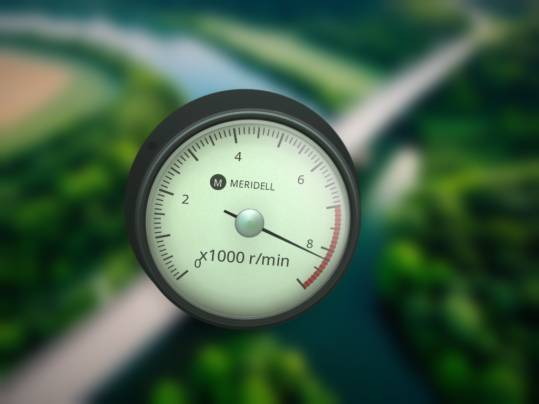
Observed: 8200 rpm
